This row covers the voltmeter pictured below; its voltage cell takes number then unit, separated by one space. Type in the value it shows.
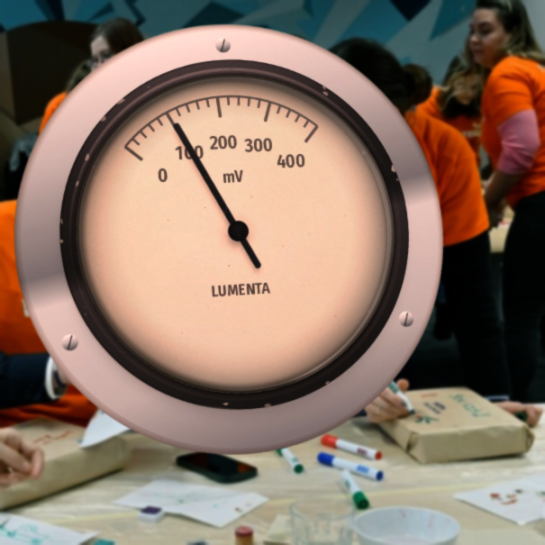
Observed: 100 mV
